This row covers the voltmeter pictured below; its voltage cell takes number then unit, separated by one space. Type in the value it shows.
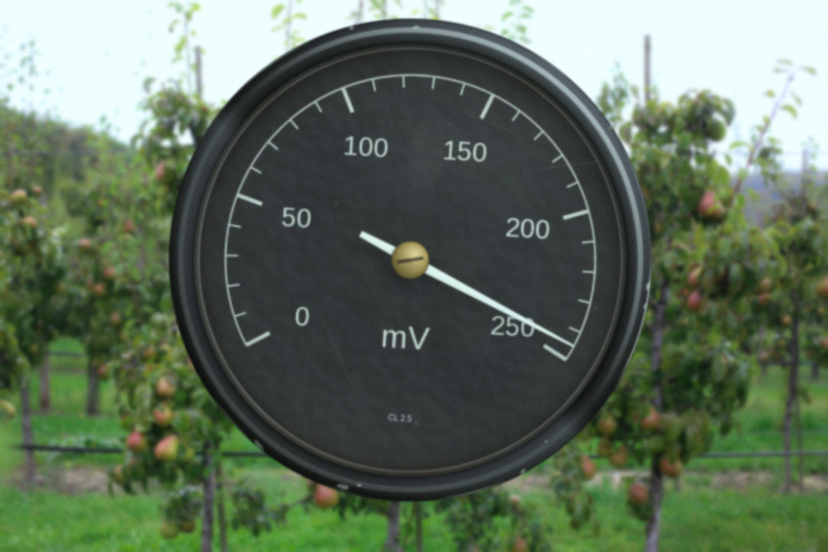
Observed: 245 mV
